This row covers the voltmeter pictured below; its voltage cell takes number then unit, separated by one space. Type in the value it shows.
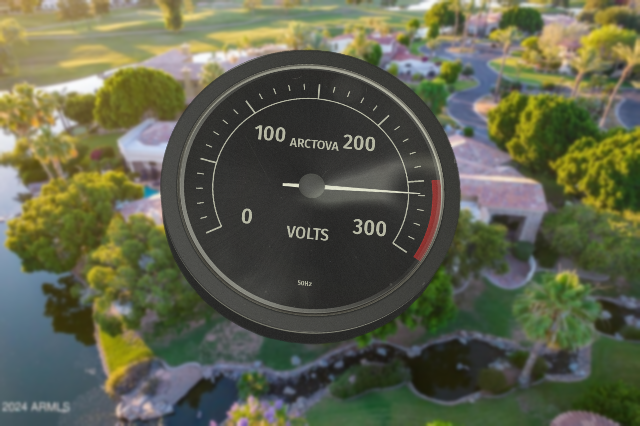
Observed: 260 V
